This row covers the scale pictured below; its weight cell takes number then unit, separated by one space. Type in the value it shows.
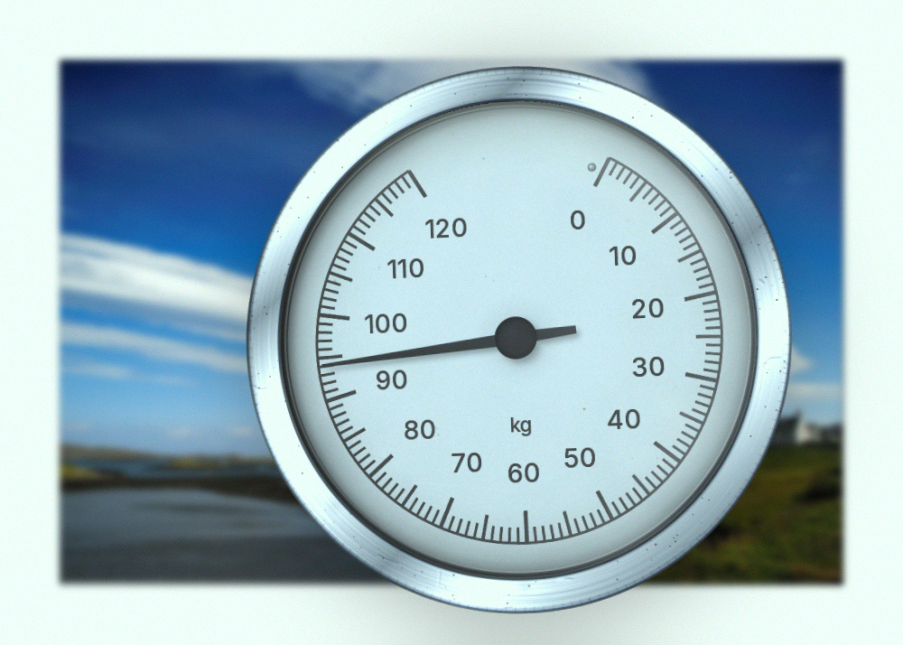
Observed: 94 kg
